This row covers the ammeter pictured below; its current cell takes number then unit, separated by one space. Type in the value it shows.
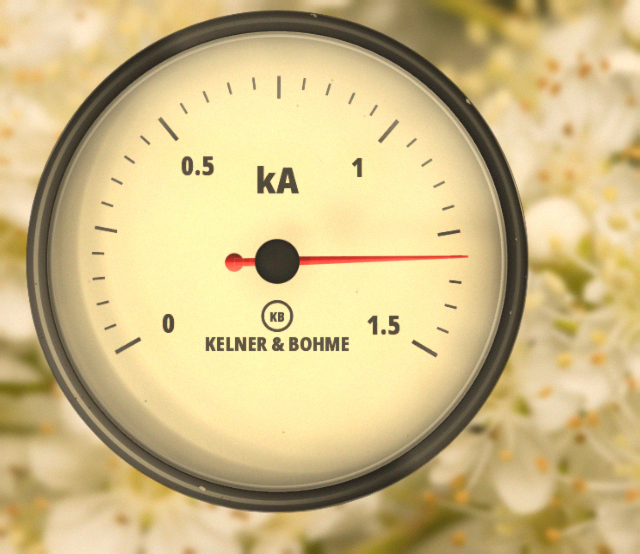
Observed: 1.3 kA
